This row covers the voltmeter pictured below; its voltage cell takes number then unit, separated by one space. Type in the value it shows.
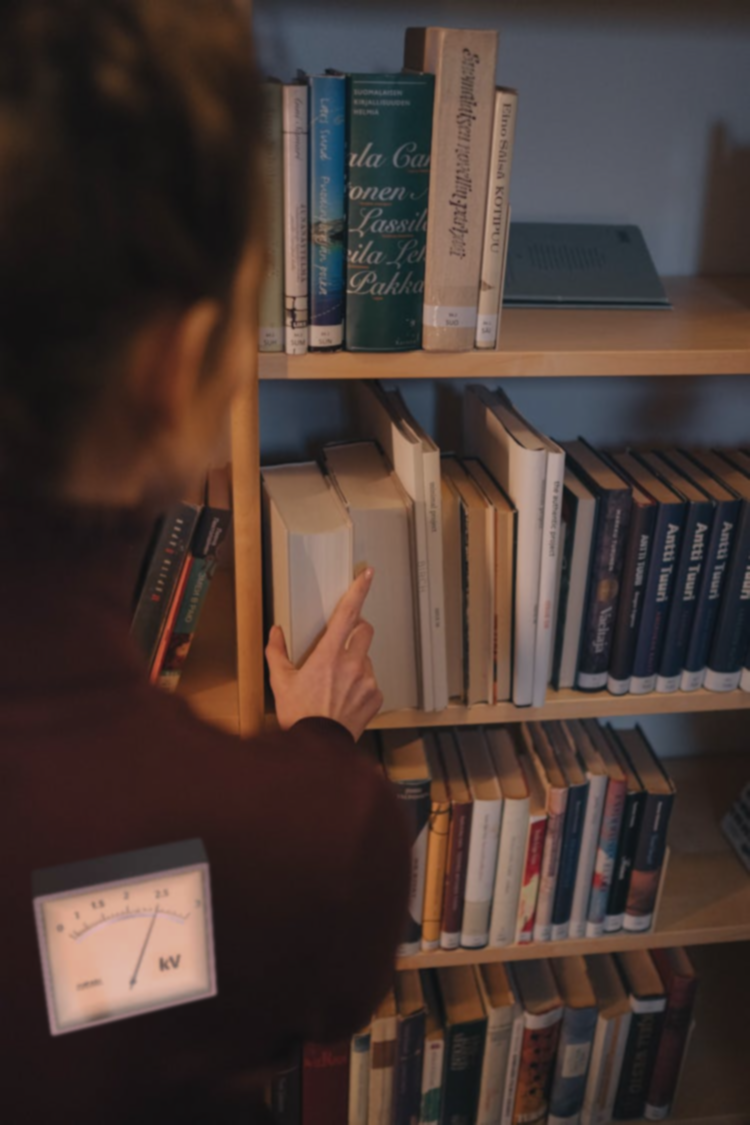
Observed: 2.5 kV
